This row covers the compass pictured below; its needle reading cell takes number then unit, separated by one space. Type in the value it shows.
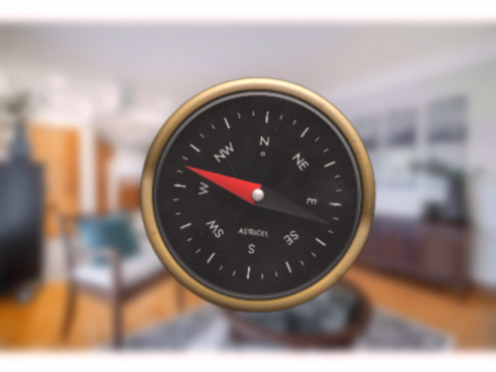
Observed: 285 °
